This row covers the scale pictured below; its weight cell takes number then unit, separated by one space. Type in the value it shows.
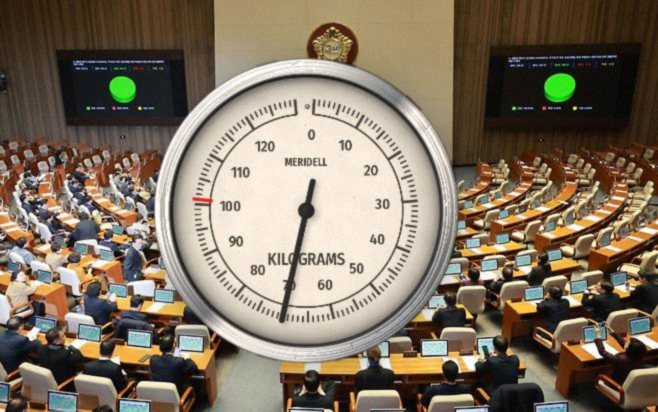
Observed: 70 kg
